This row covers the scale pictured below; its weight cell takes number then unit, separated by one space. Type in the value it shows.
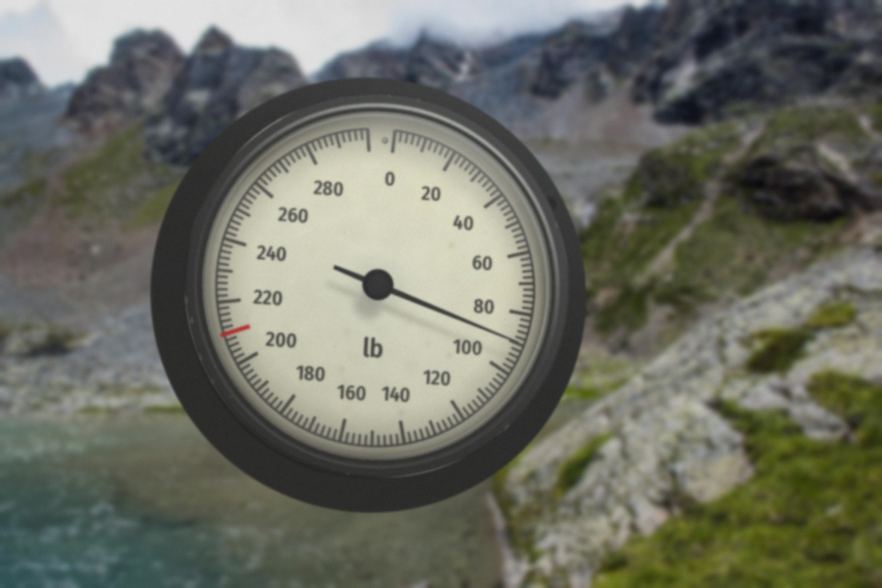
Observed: 90 lb
